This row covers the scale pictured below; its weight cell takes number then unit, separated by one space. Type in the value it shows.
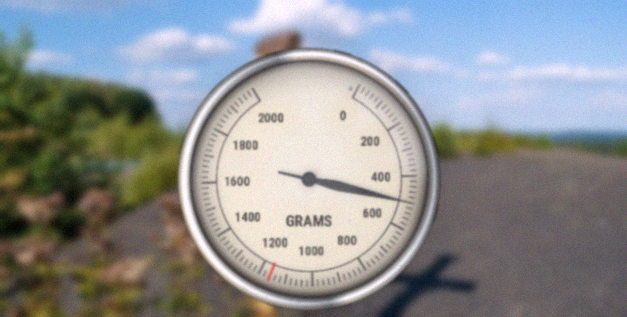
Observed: 500 g
